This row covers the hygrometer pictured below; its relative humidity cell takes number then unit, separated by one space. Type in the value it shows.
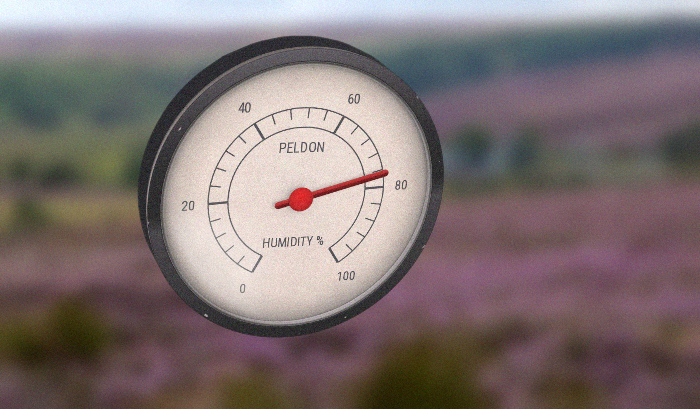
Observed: 76 %
